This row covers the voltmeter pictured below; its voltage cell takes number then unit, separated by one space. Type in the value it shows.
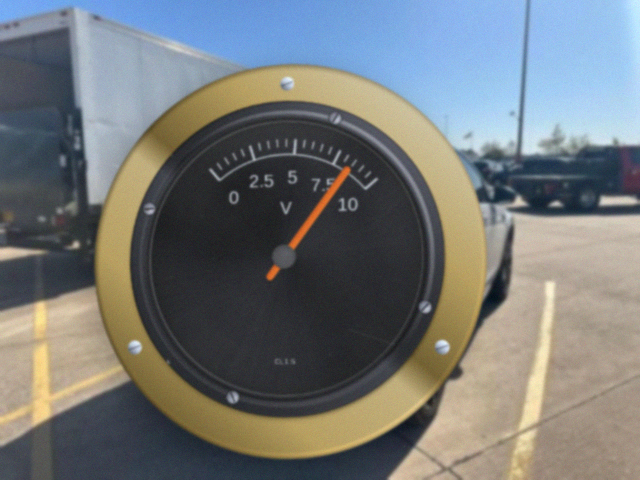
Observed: 8.5 V
